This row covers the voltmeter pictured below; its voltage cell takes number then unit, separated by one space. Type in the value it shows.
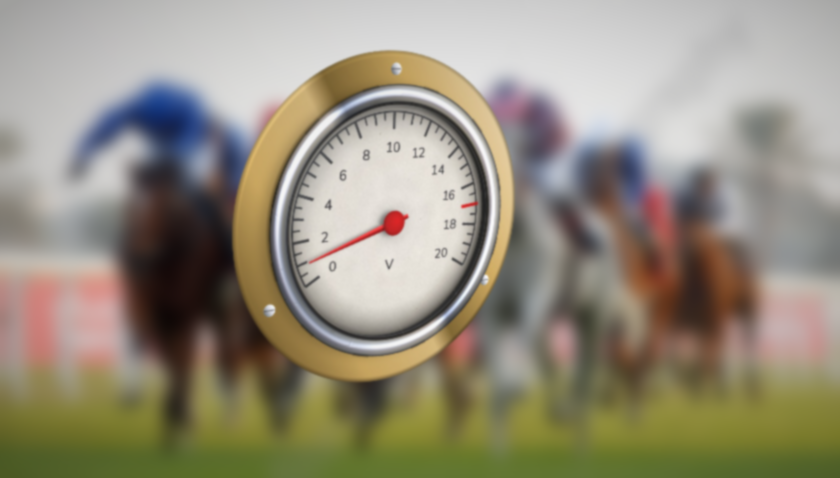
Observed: 1 V
